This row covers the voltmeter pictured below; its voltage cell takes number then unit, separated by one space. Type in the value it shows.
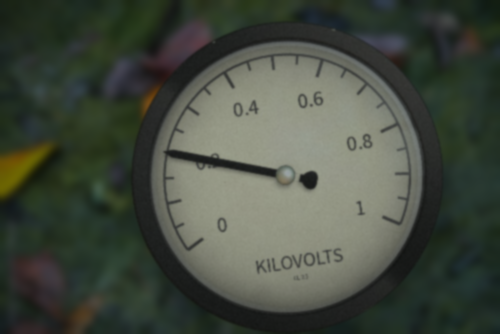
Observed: 0.2 kV
